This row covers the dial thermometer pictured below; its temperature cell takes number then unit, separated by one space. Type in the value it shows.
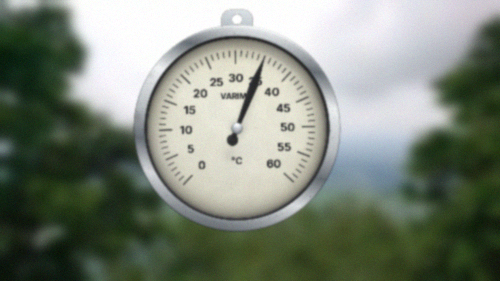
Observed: 35 °C
